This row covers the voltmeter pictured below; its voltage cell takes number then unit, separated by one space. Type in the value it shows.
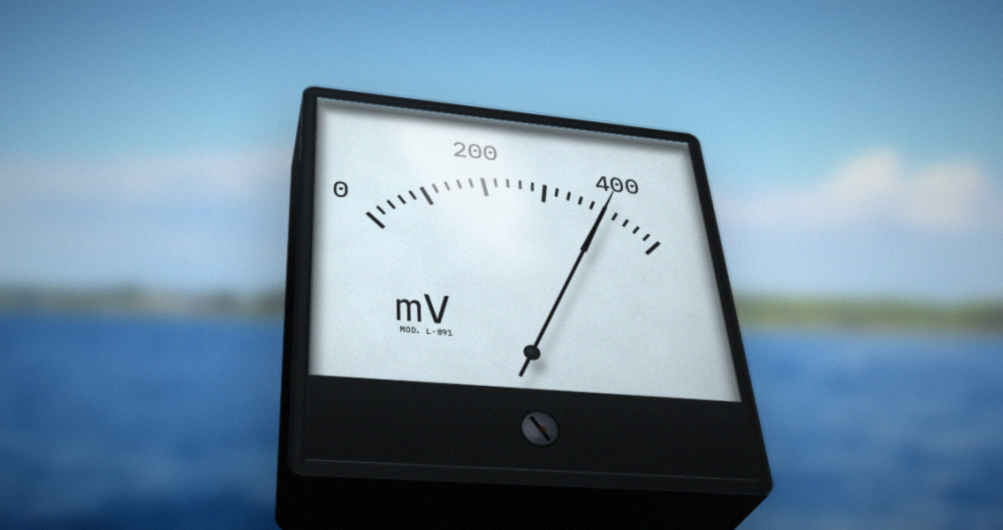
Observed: 400 mV
